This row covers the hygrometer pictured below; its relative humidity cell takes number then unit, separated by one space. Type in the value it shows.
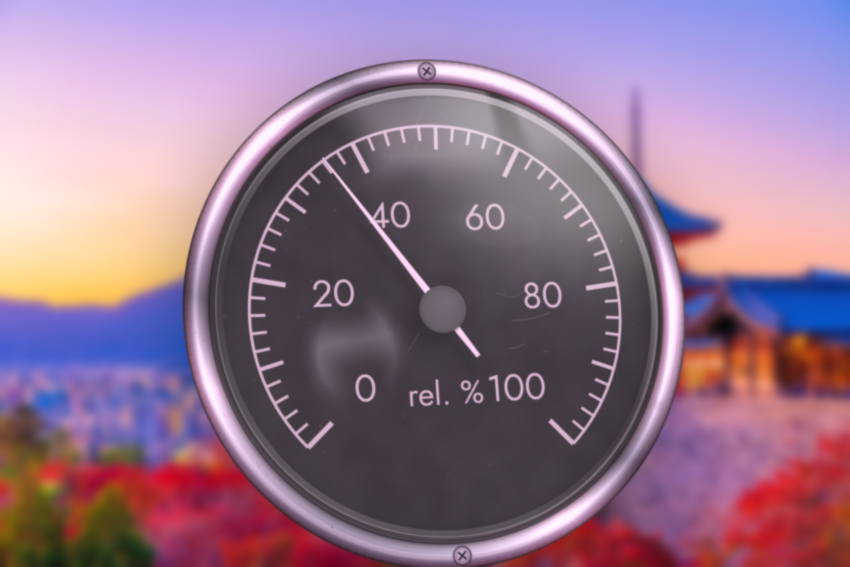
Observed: 36 %
